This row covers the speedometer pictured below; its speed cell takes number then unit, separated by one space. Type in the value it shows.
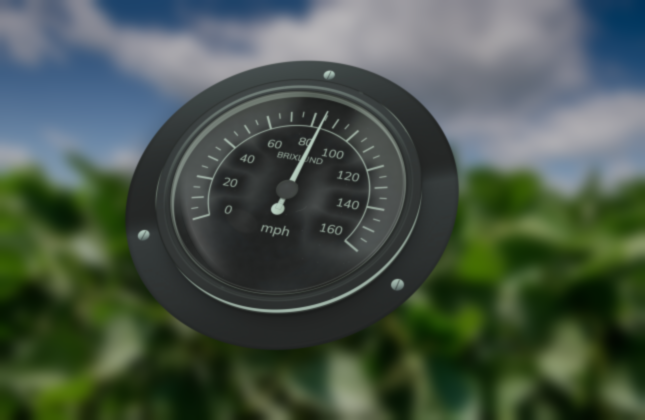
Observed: 85 mph
